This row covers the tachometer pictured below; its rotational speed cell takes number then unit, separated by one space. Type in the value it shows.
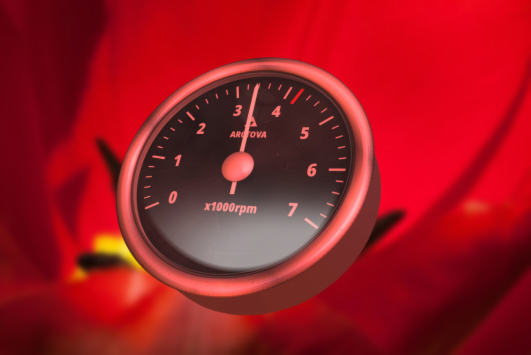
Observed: 3400 rpm
